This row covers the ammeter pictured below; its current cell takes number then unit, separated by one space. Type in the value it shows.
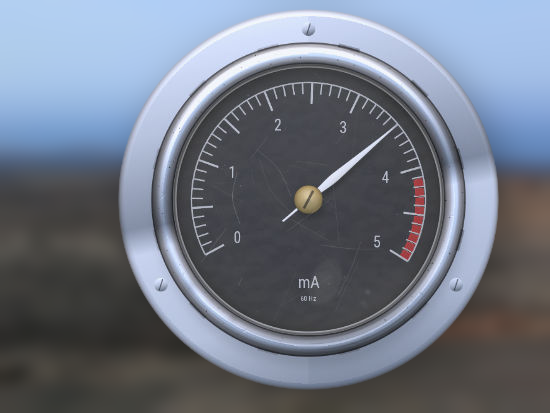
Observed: 3.5 mA
